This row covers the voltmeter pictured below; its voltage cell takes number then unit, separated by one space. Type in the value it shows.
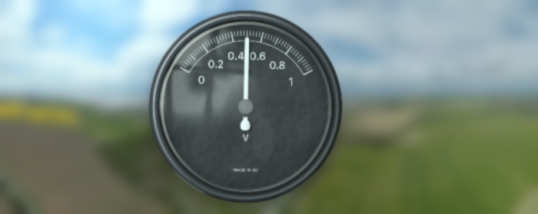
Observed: 0.5 V
